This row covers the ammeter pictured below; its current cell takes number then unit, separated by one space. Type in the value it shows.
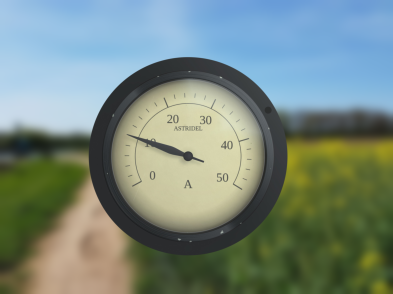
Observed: 10 A
